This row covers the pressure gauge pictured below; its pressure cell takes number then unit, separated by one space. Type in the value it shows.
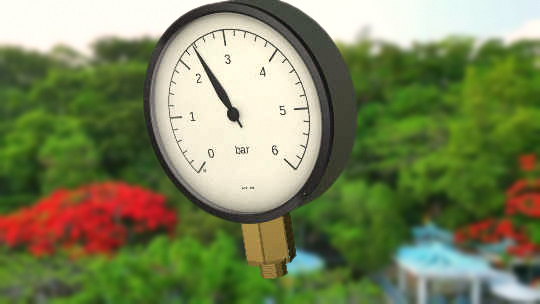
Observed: 2.4 bar
